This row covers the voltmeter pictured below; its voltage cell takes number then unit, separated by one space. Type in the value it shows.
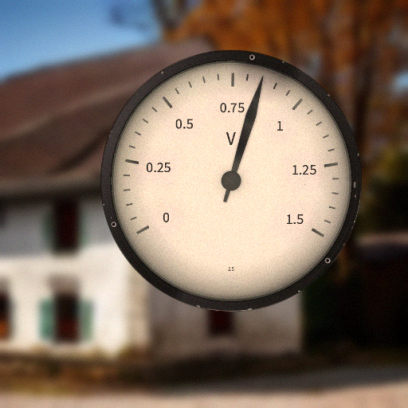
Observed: 0.85 V
